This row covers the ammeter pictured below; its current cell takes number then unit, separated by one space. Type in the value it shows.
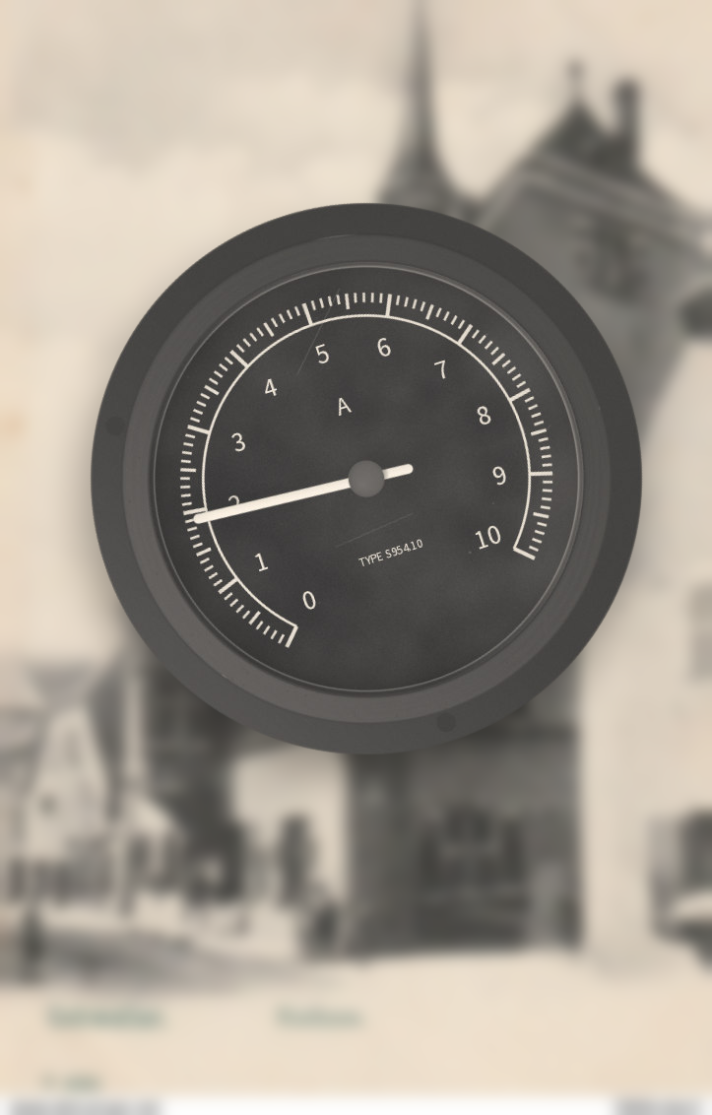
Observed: 1.9 A
